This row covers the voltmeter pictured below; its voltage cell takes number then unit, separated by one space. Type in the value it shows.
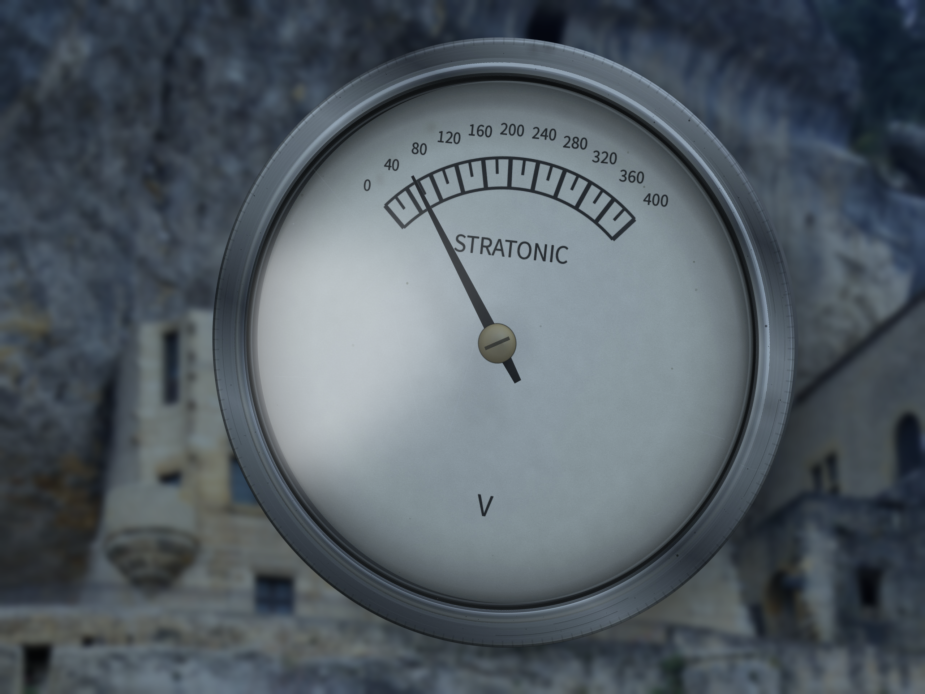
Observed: 60 V
